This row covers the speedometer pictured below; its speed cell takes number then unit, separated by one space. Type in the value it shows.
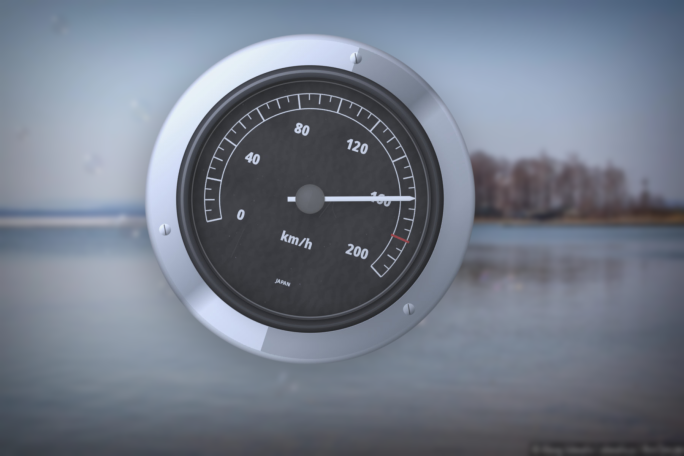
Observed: 160 km/h
